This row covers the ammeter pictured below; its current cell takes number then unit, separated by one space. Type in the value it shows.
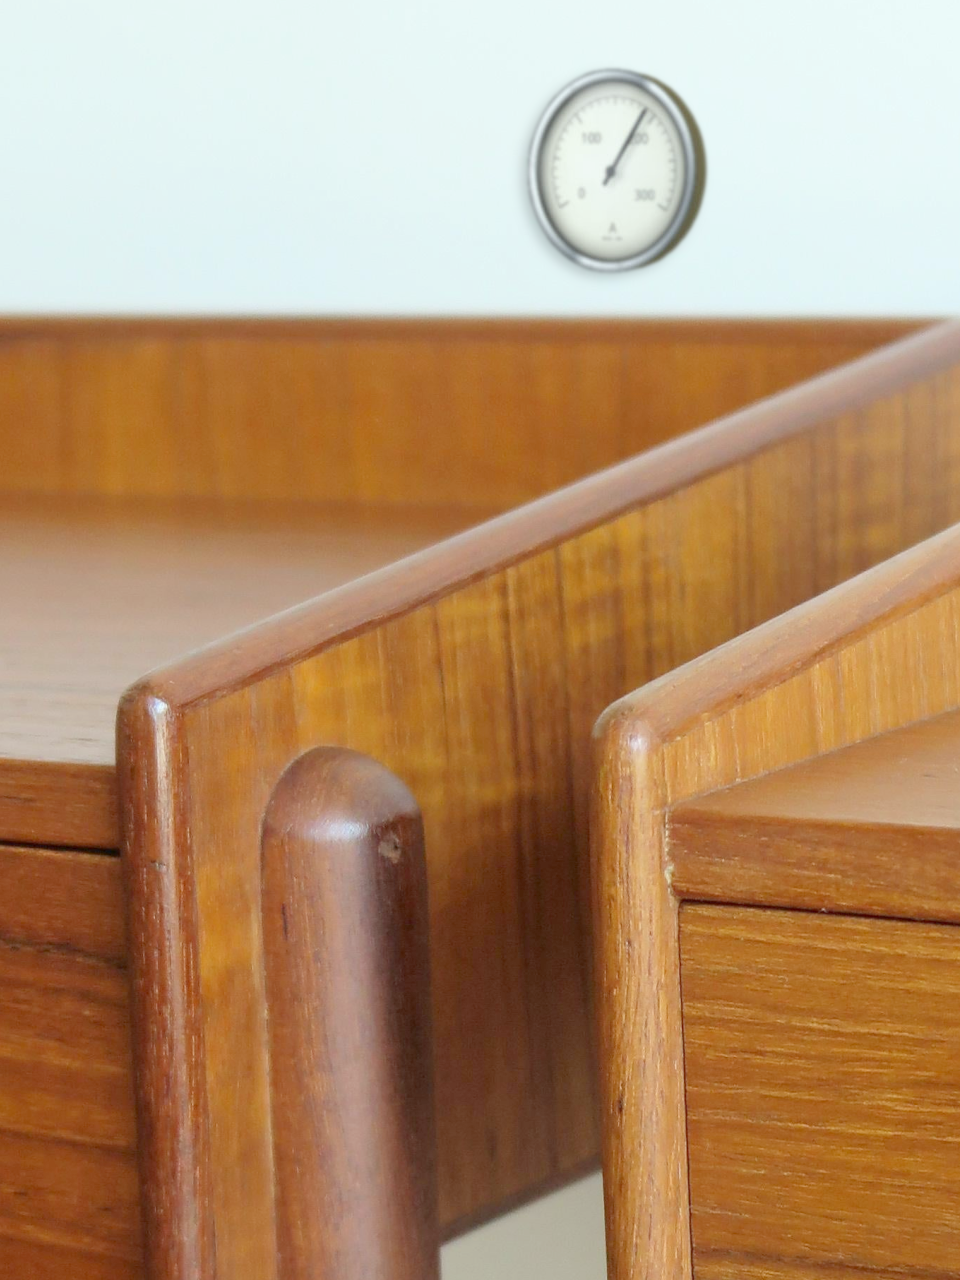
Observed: 190 A
